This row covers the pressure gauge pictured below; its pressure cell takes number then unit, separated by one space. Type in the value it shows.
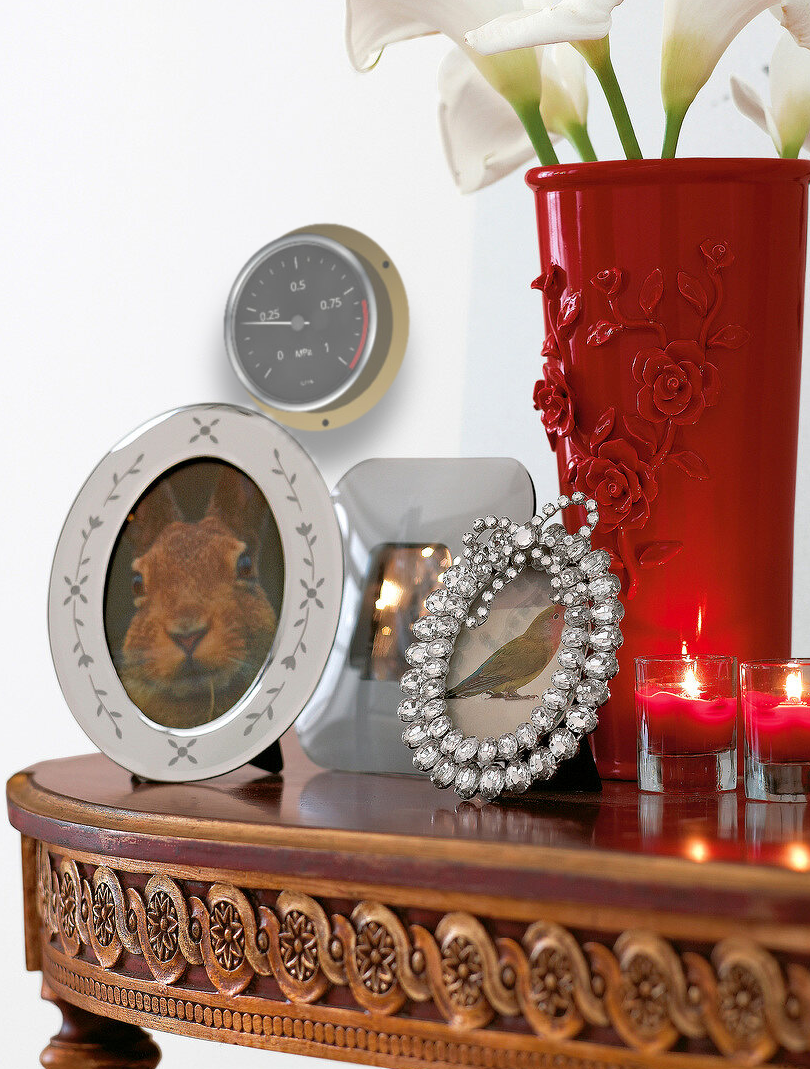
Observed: 0.2 MPa
